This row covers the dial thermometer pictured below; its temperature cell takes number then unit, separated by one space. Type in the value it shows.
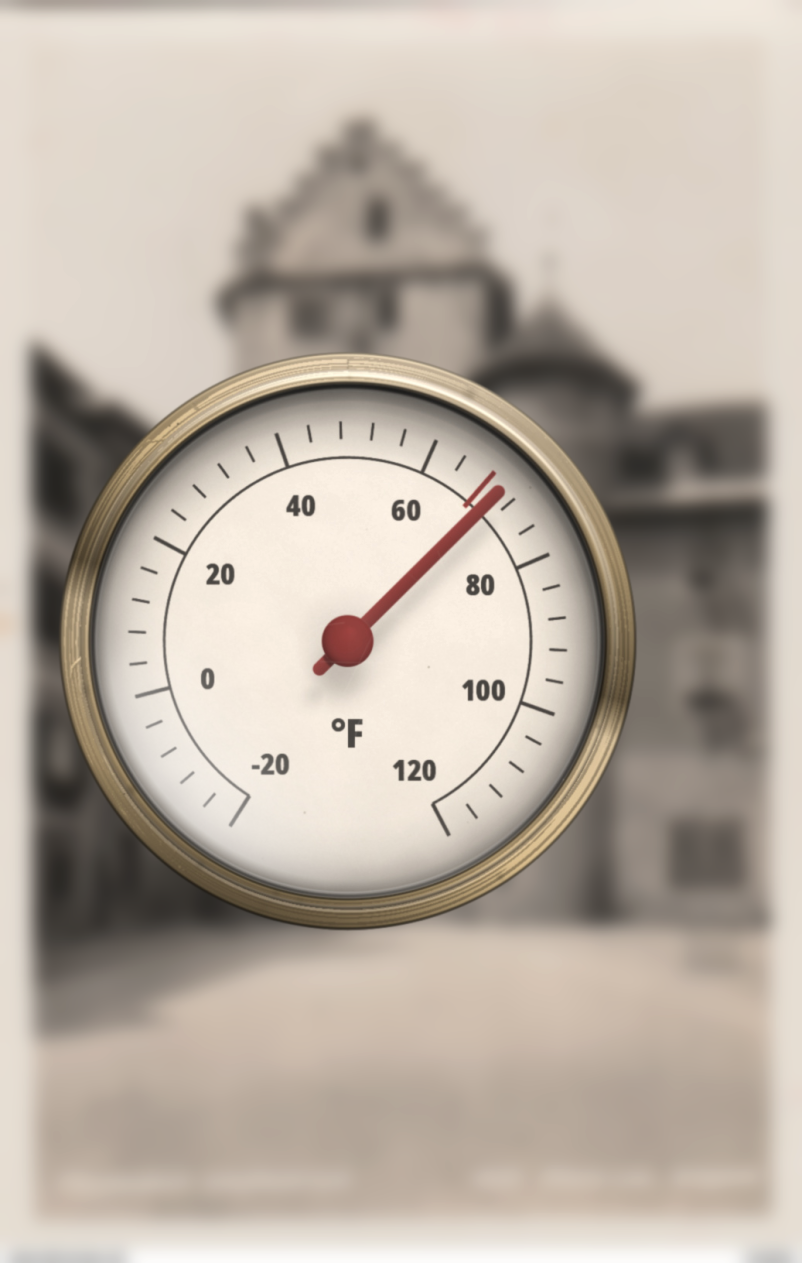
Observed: 70 °F
